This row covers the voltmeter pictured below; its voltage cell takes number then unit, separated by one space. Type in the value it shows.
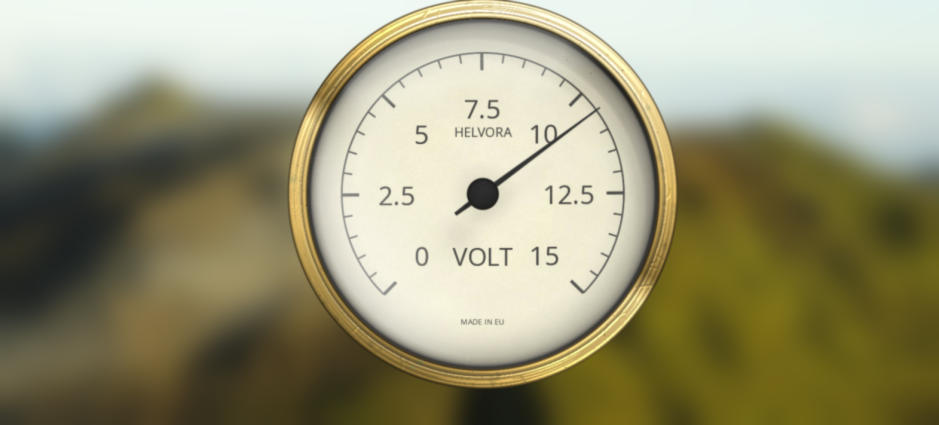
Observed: 10.5 V
